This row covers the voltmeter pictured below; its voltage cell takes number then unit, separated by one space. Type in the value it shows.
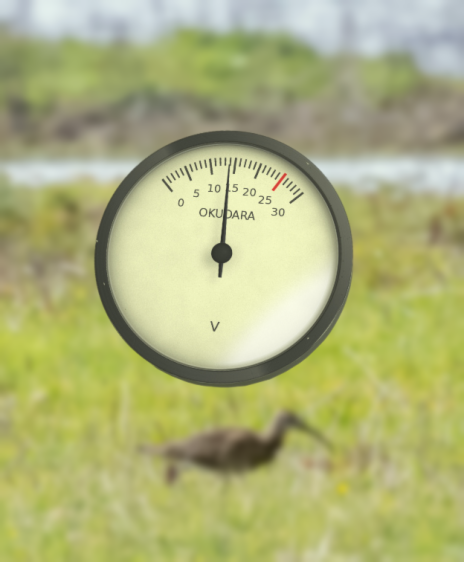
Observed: 14 V
